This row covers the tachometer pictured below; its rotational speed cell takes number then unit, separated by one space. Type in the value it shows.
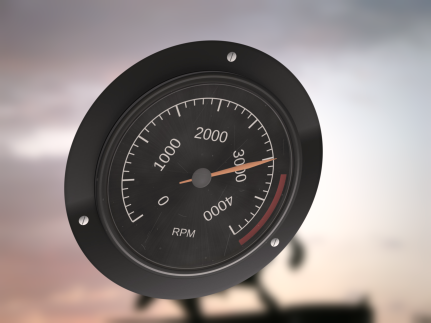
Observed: 3000 rpm
